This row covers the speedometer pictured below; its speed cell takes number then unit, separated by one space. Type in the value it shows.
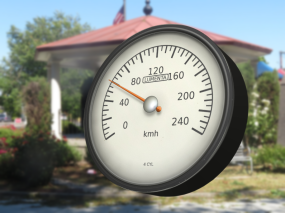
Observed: 60 km/h
